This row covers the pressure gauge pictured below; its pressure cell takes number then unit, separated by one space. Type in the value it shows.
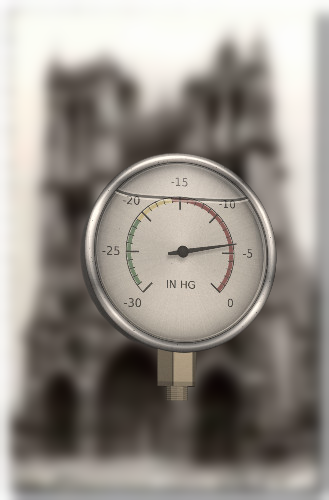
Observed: -6 inHg
